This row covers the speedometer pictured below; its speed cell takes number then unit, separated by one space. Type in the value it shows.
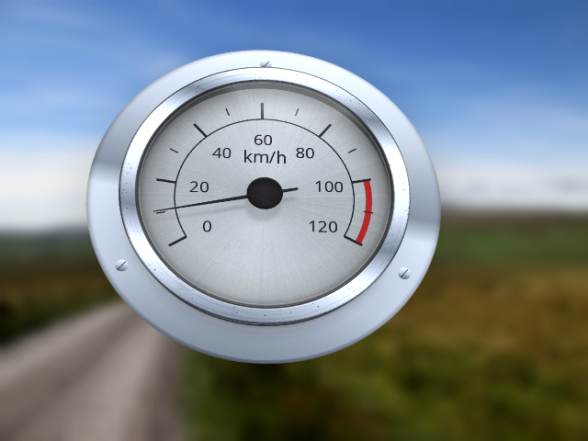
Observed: 10 km/h
